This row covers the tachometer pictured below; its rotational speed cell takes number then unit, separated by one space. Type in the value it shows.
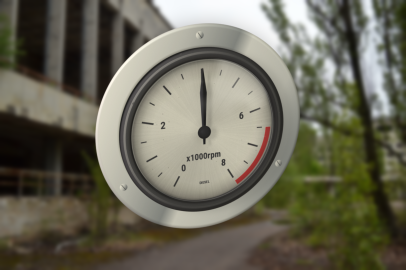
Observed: 4000 rpm
